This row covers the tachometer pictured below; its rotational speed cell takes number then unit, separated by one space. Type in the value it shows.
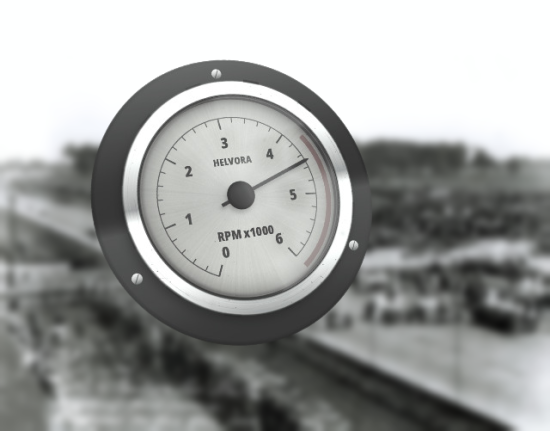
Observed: 4500 rpm
